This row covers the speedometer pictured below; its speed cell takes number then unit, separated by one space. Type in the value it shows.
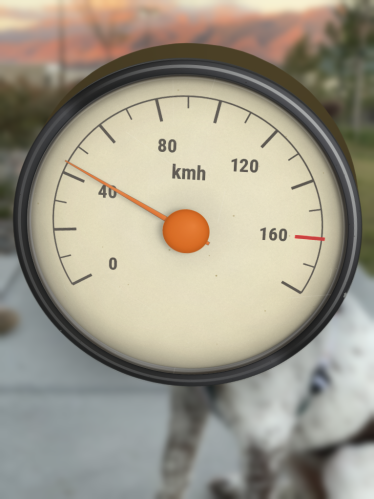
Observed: 45 km/h
